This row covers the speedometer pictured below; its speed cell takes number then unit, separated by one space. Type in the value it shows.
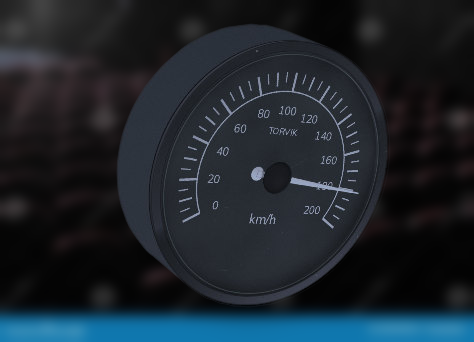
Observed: 180 km/h
